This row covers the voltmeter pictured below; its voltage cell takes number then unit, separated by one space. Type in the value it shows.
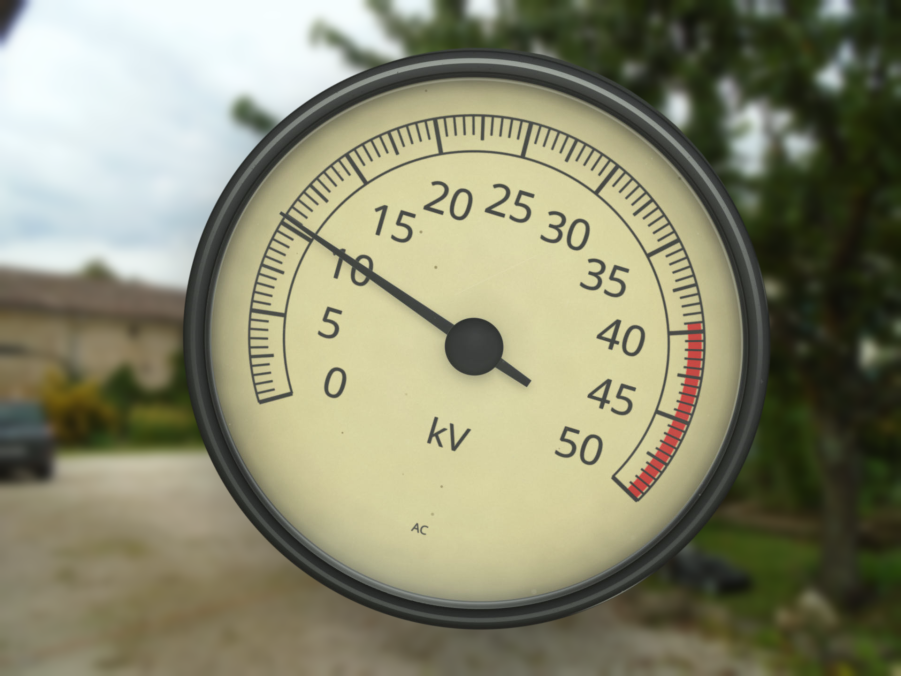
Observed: 10.5 kV
